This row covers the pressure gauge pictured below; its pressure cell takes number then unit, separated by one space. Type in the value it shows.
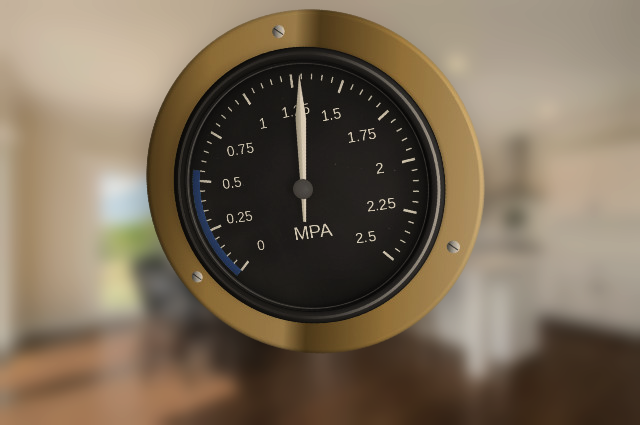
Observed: 1.3 MPa
